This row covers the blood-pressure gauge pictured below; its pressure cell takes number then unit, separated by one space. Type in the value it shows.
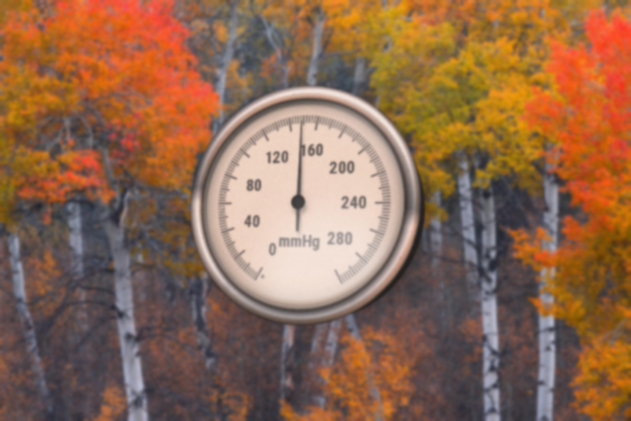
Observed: 150 mmHg
